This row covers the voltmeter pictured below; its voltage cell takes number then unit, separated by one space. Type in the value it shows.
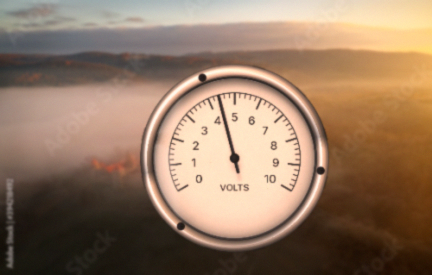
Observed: 4.4 V
